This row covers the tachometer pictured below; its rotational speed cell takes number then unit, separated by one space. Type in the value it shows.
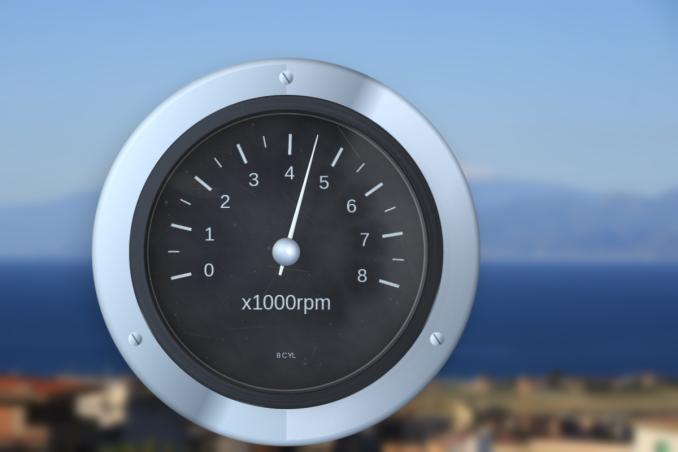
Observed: 4500 rpm
